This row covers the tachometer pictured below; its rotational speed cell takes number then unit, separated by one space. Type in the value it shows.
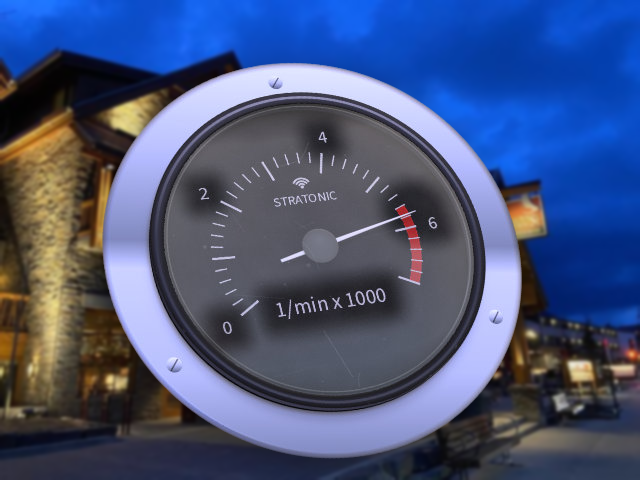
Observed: 5800 rpm
